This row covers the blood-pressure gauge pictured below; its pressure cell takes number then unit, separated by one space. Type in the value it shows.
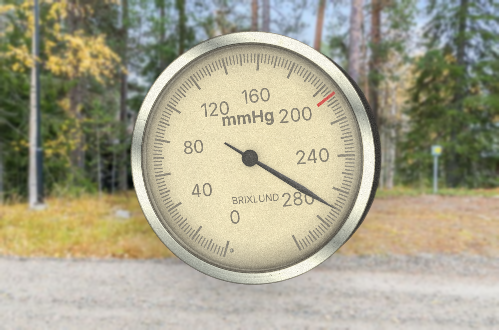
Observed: 270 mmHg
